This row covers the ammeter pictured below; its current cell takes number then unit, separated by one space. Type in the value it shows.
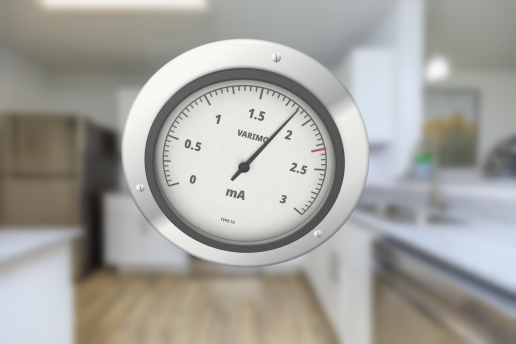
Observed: 1.85 mA
